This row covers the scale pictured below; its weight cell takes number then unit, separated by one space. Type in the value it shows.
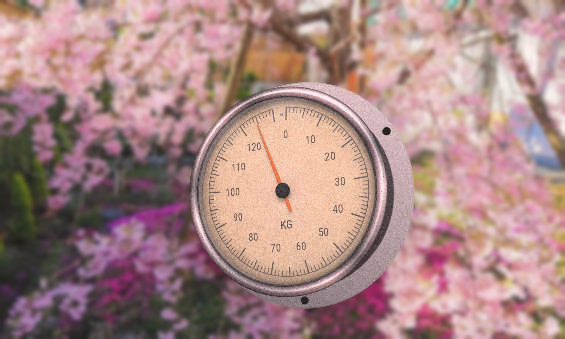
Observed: 125 kg
